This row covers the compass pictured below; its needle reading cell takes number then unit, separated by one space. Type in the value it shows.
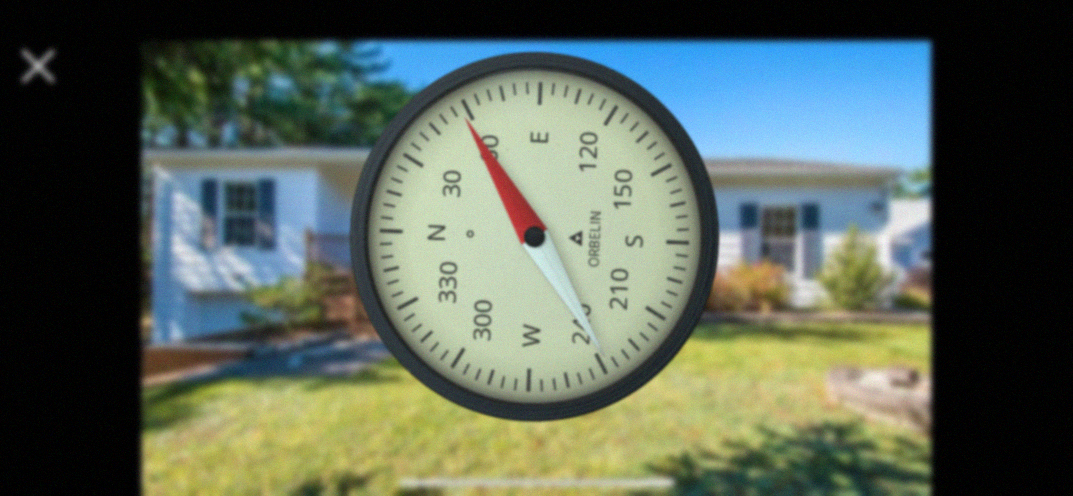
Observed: 57.5 °
